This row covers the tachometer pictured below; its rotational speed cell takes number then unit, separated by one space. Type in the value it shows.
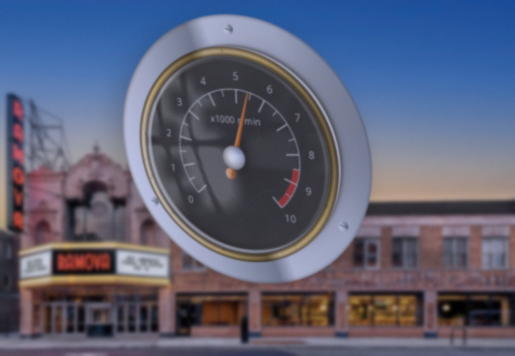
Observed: 5500 rpm
